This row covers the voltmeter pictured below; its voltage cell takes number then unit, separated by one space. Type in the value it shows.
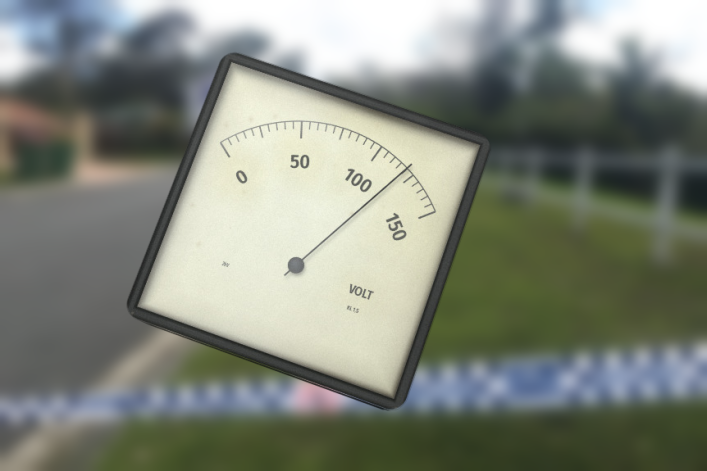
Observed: 120 V
